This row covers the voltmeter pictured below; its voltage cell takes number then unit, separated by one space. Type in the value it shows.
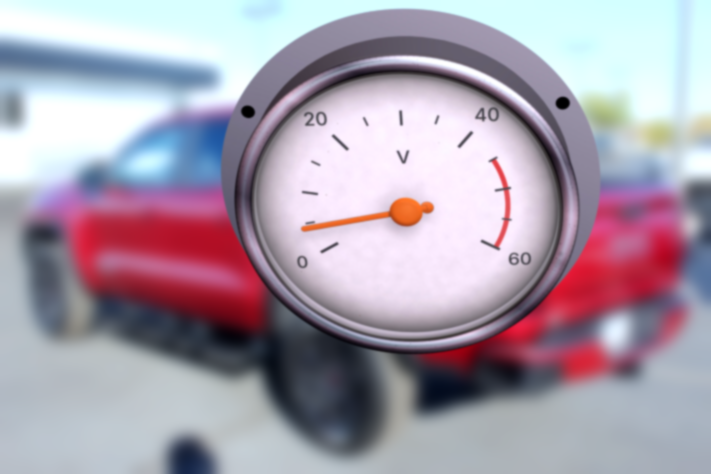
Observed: 5 V
